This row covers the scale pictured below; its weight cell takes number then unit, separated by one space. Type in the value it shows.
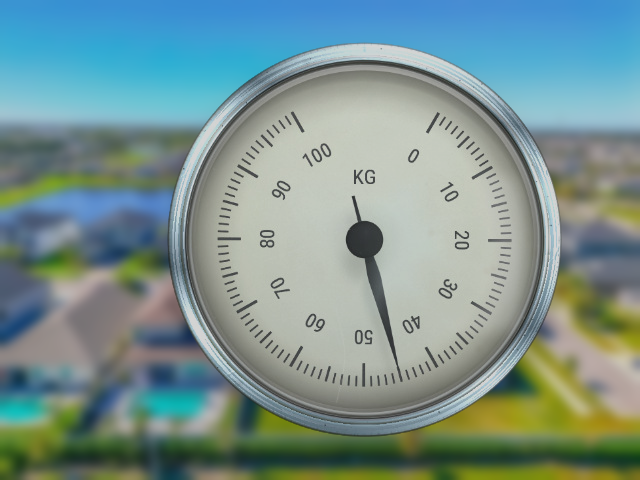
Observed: 45 kg
